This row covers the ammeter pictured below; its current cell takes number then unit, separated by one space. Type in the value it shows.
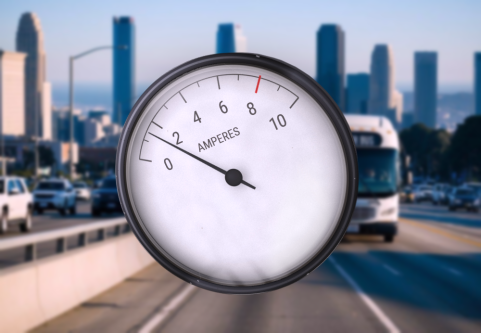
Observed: 1.5 A
